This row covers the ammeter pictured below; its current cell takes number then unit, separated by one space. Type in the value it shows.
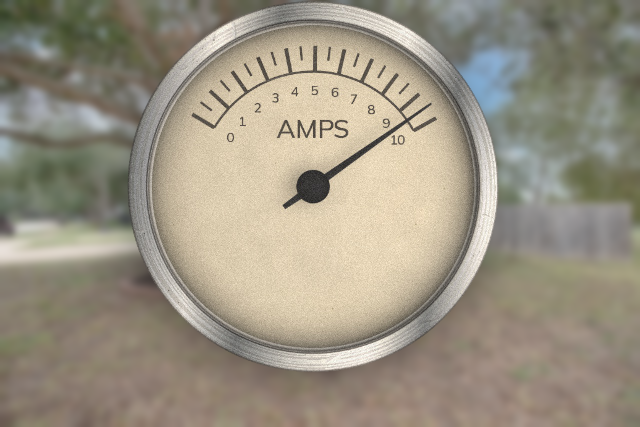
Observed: 9.5 A
